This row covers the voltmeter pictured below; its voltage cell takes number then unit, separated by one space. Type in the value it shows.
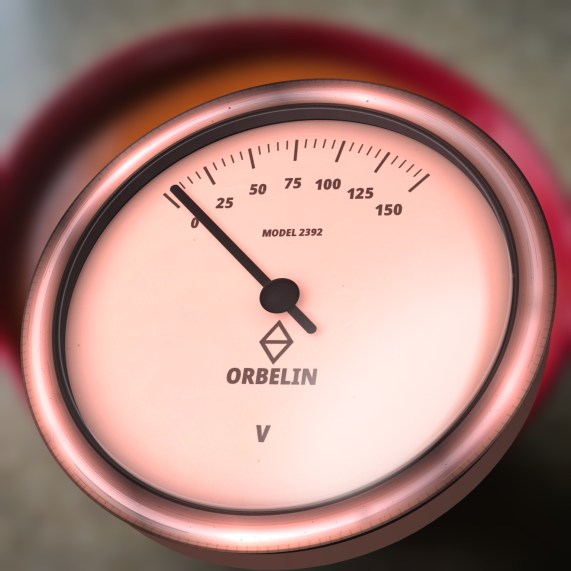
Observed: 5 V
